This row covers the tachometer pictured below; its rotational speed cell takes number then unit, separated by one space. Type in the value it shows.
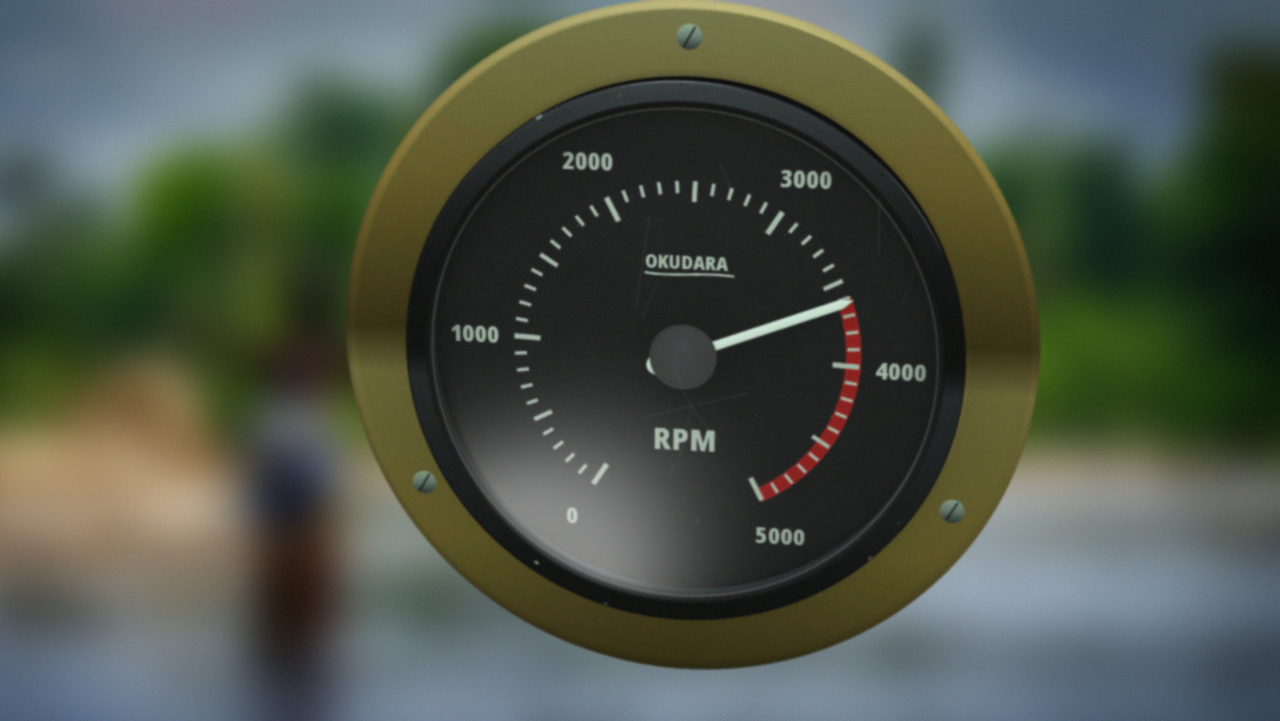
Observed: 3600 rpm
